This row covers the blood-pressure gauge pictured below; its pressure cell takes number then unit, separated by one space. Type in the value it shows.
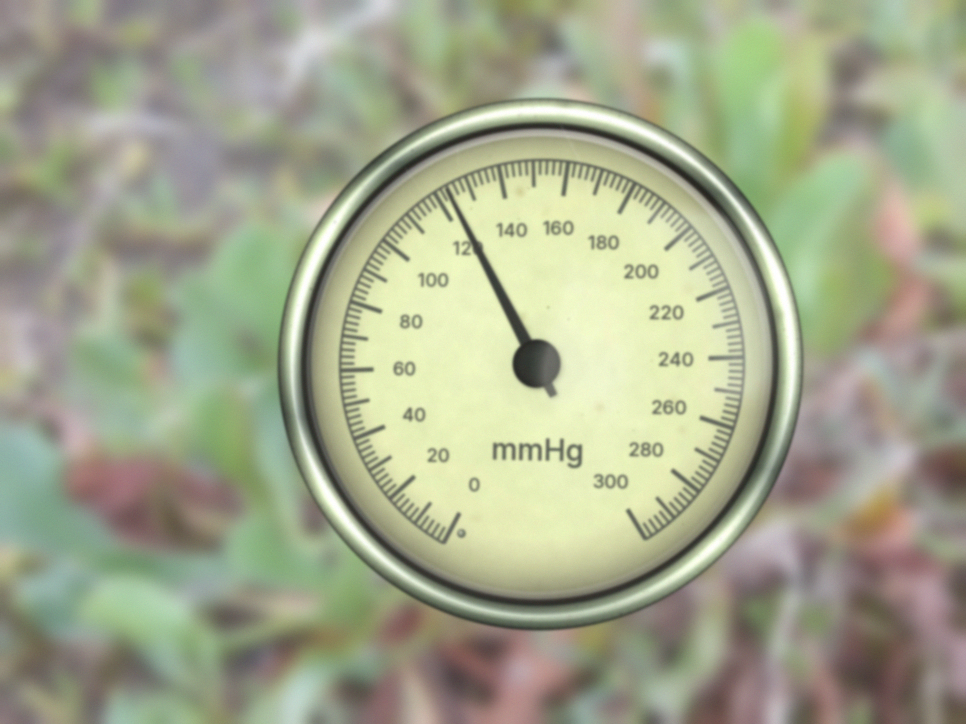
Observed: 124 mmHg
